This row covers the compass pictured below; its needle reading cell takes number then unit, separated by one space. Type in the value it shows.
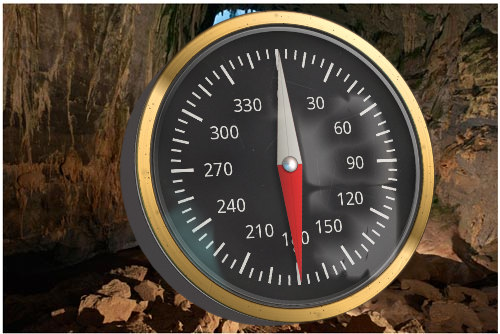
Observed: 180 °
